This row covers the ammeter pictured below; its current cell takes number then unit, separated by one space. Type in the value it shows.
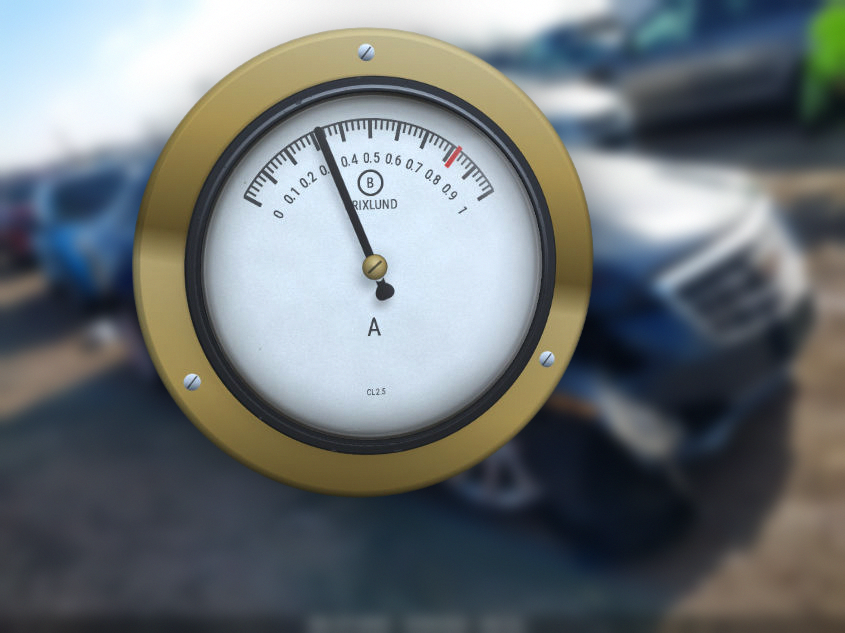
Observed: 0.32 A
